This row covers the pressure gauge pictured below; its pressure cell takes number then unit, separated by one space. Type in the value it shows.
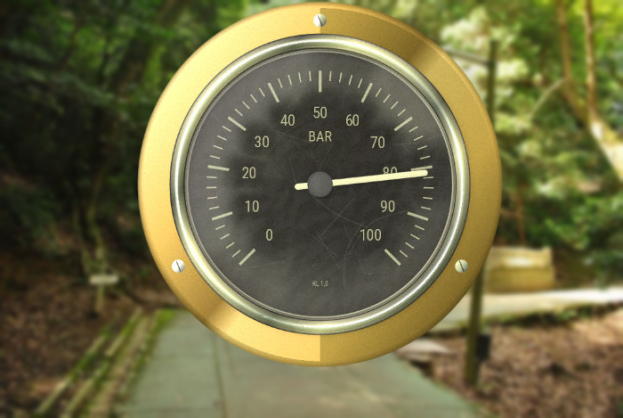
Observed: 81 bar
